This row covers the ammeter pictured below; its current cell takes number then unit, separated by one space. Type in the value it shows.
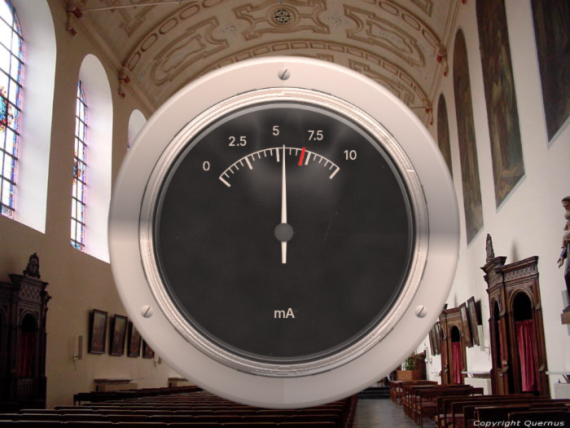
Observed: 5.5 mA
